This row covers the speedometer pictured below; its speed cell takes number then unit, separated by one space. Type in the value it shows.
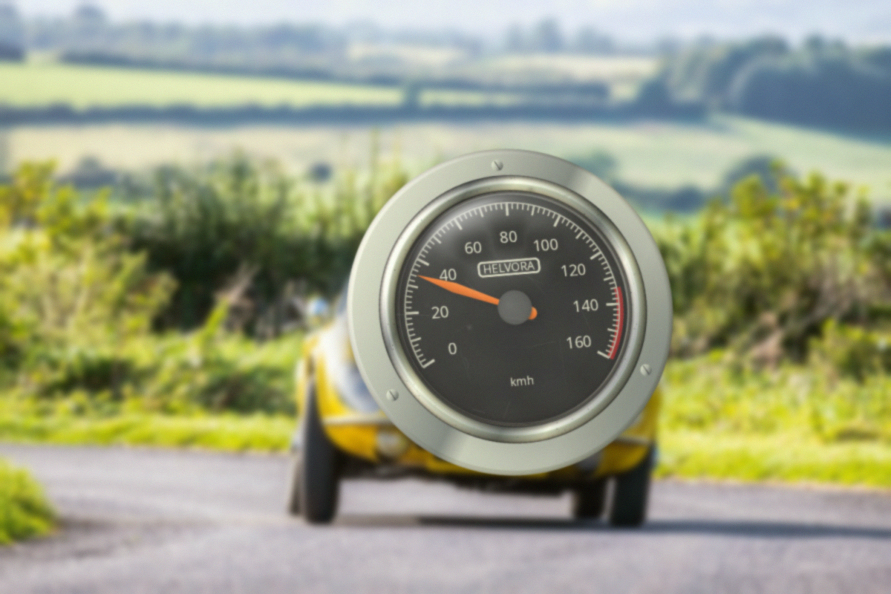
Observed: 34 km/h
